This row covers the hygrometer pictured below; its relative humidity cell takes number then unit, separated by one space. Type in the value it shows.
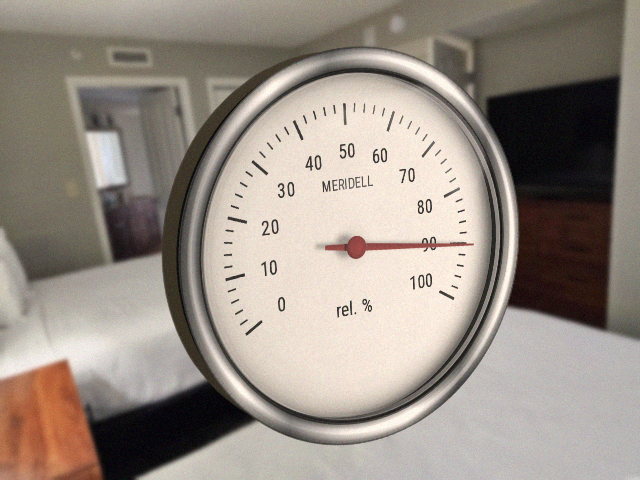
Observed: 90 %
